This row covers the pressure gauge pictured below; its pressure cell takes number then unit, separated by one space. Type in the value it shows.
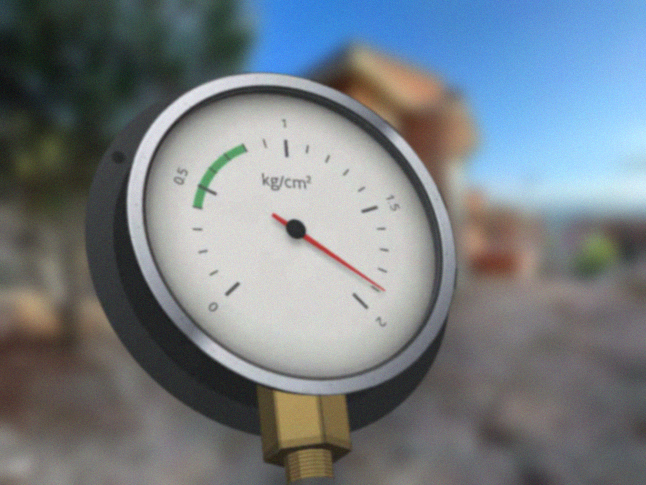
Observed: 1.9 kg/cm²
